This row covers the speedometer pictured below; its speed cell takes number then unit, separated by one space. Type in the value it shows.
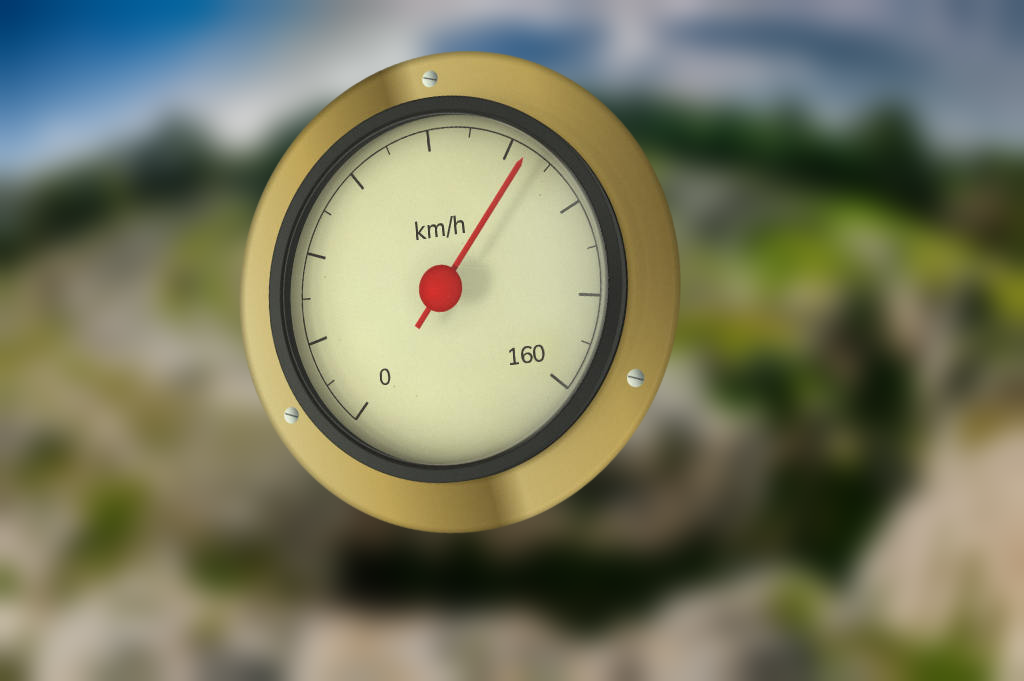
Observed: 105 km/h
